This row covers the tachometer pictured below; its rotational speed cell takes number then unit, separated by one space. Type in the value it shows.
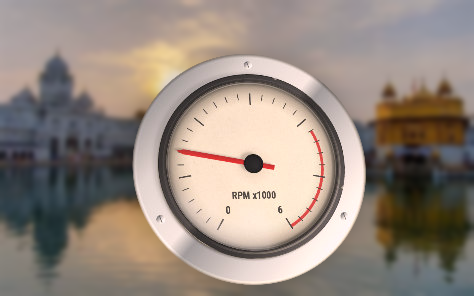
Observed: 1400 rpm
